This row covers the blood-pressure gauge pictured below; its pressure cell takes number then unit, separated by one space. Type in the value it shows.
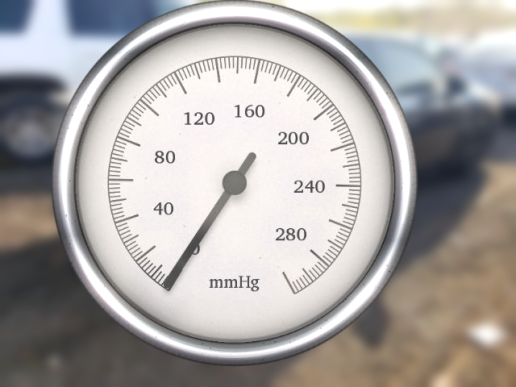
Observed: 2 mmHg
